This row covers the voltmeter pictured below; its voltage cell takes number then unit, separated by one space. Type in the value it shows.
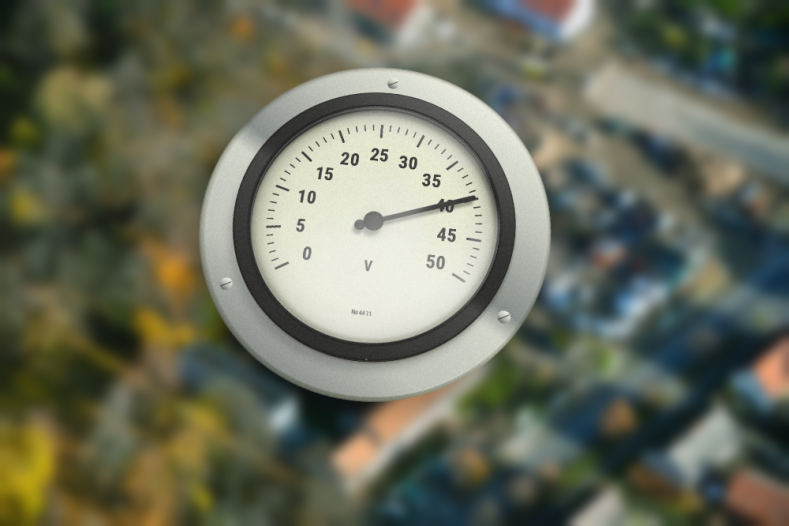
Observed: 40 V
